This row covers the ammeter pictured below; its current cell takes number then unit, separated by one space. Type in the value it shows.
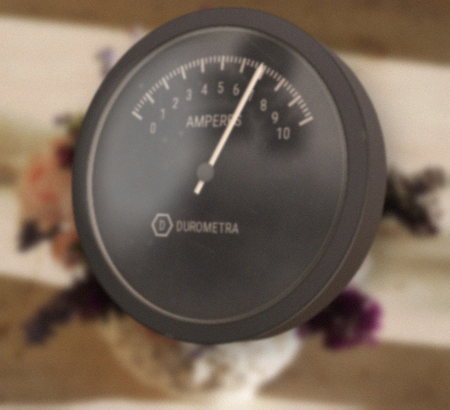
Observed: 7 A
